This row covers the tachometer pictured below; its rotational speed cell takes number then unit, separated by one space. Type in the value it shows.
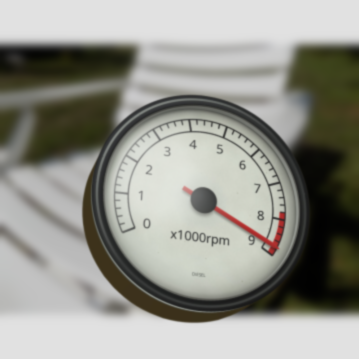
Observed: 8800 rpm
